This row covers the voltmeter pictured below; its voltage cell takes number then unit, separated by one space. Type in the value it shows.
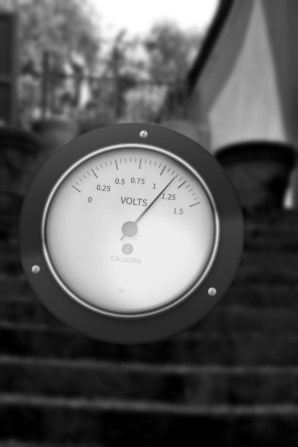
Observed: 1.15 V
